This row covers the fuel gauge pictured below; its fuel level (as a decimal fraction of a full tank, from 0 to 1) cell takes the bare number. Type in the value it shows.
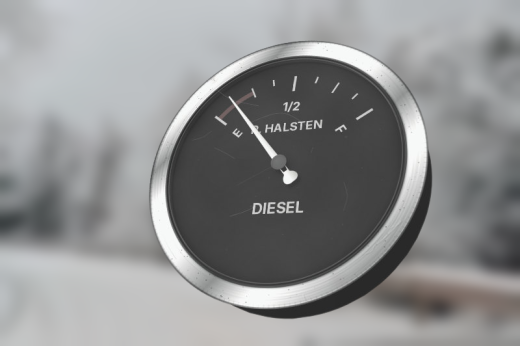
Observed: 0.125
